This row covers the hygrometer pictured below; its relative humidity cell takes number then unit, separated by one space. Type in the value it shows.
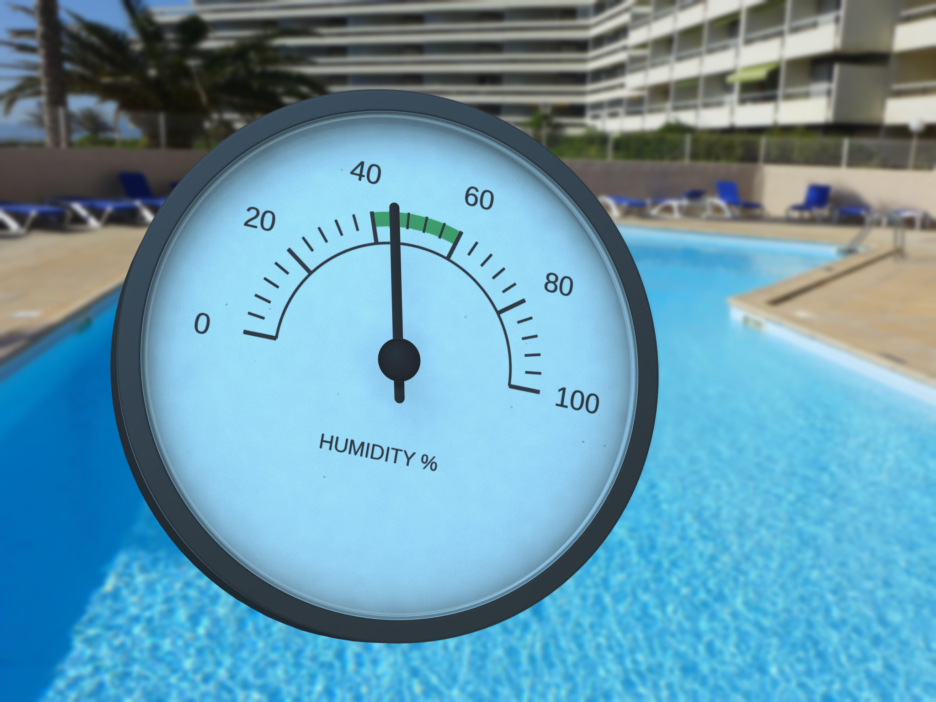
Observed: 44 %
